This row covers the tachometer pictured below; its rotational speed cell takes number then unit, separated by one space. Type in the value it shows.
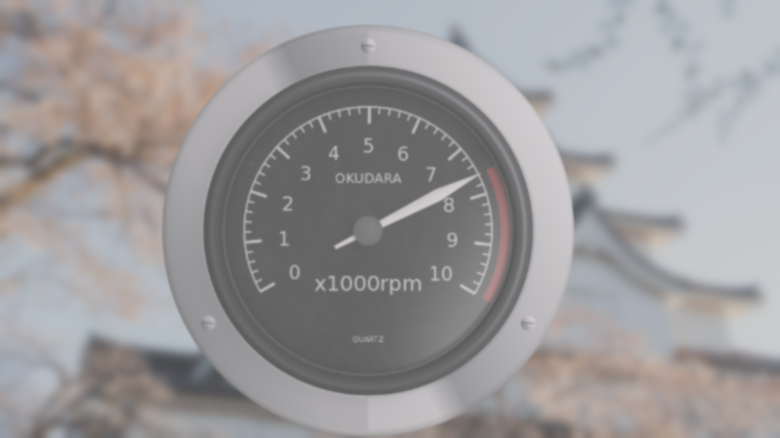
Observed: 7600 rpm
